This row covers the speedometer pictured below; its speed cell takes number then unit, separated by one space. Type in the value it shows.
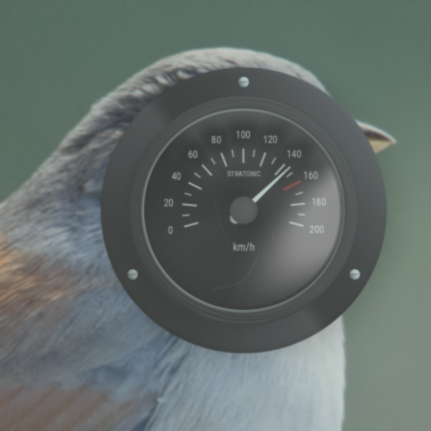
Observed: 145 km/h
